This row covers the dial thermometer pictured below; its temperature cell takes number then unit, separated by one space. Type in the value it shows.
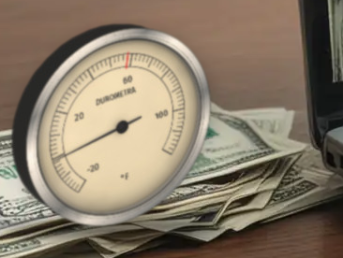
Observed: 0 °F
